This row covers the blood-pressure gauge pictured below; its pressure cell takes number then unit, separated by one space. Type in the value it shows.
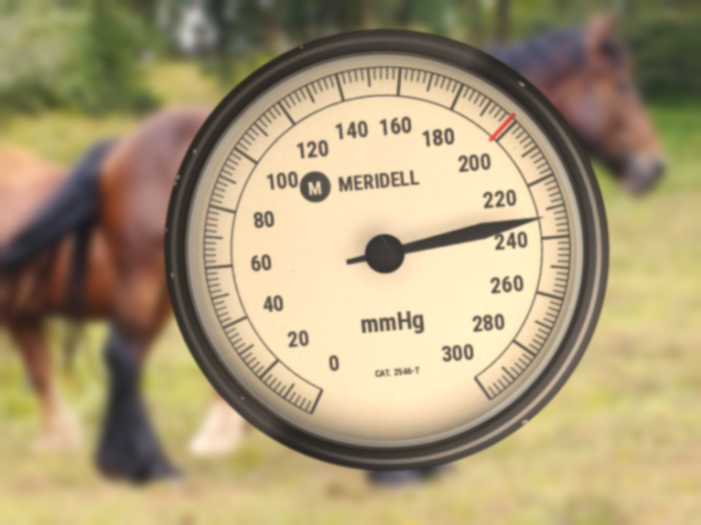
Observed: 232 mmHg
